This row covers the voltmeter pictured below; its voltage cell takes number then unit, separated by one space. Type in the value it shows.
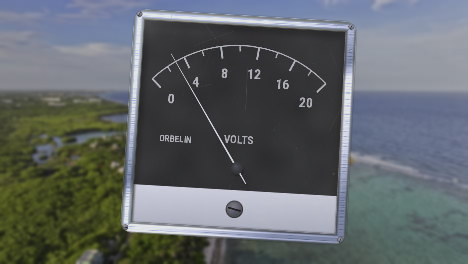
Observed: 3 V
